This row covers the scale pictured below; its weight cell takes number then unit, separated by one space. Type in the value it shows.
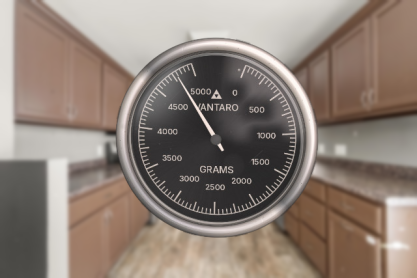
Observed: 4800 g
